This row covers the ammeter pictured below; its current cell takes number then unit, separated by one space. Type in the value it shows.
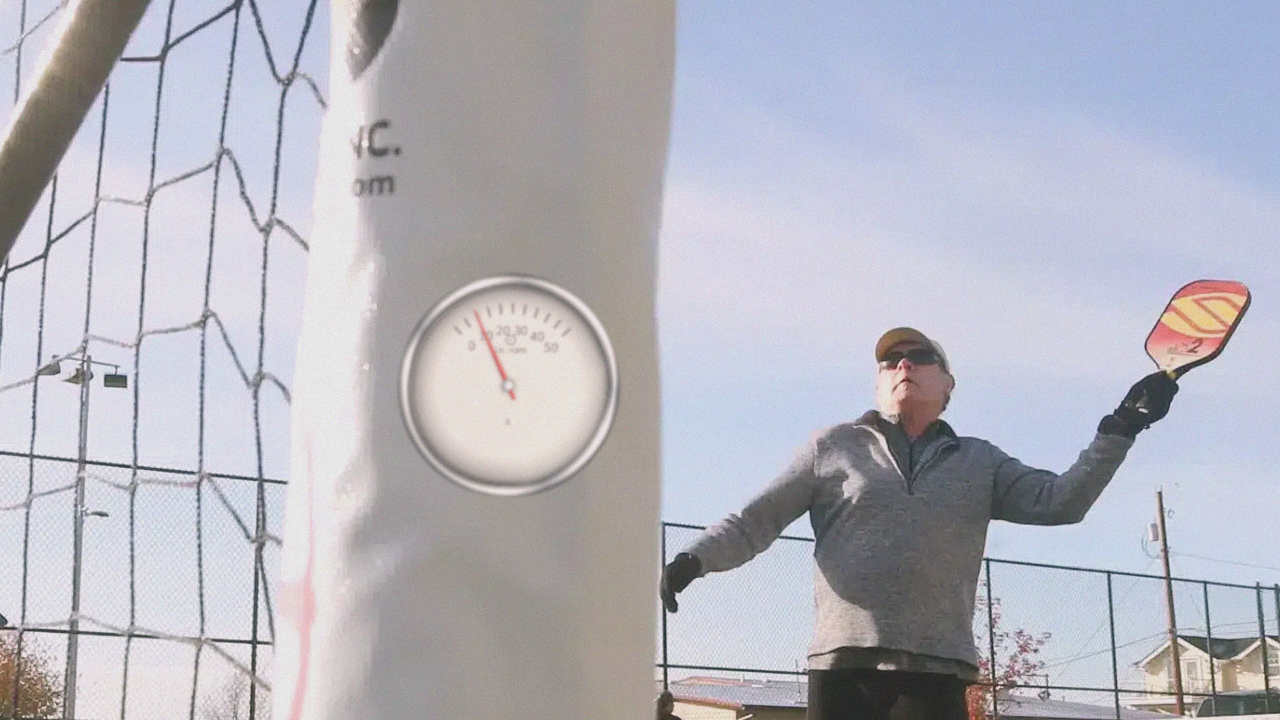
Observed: 10 A
